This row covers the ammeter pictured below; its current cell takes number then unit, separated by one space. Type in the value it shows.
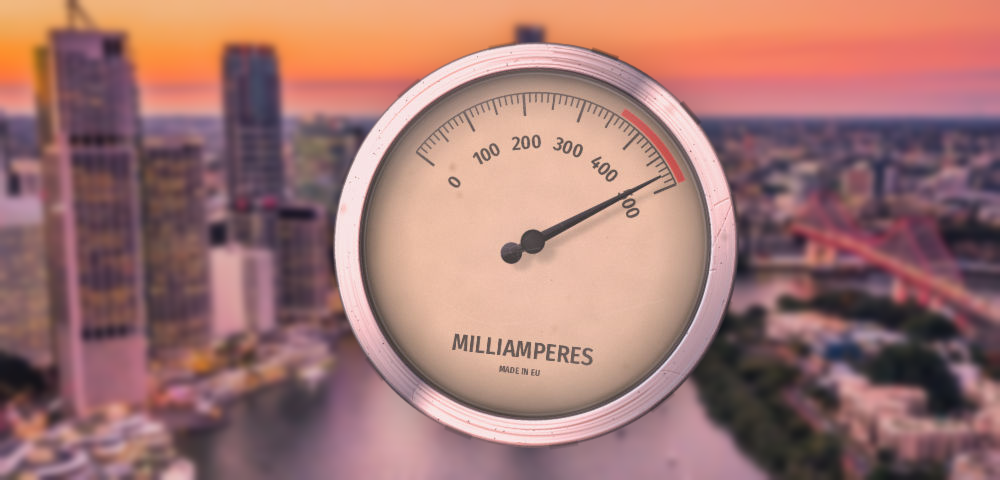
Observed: 480 mA
